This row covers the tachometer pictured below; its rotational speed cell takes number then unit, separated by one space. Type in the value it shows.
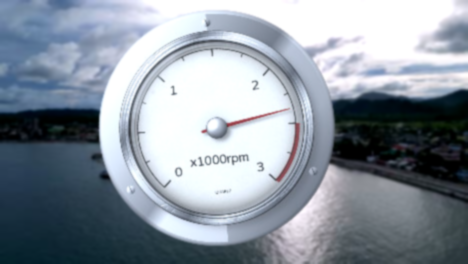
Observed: 2375 rpm
